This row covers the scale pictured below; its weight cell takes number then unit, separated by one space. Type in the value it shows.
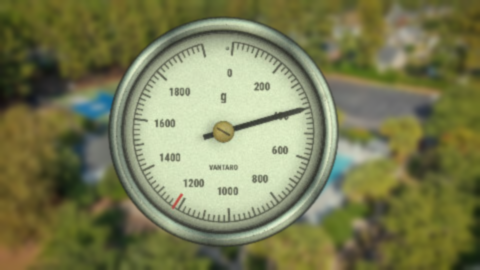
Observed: 400 g
